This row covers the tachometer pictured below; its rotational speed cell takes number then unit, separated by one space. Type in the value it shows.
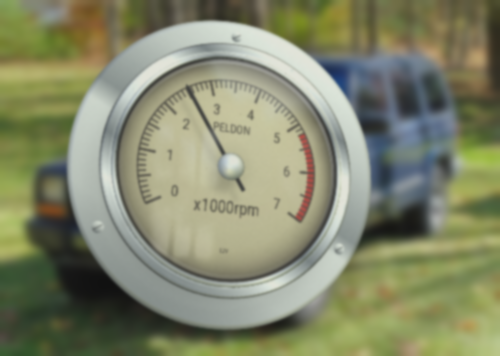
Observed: 2500 rpm
